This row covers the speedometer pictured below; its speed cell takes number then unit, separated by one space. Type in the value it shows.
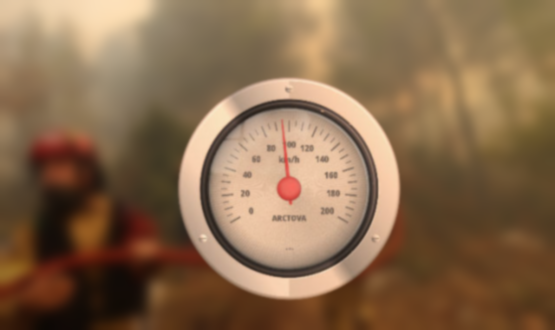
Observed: 95 km/h
